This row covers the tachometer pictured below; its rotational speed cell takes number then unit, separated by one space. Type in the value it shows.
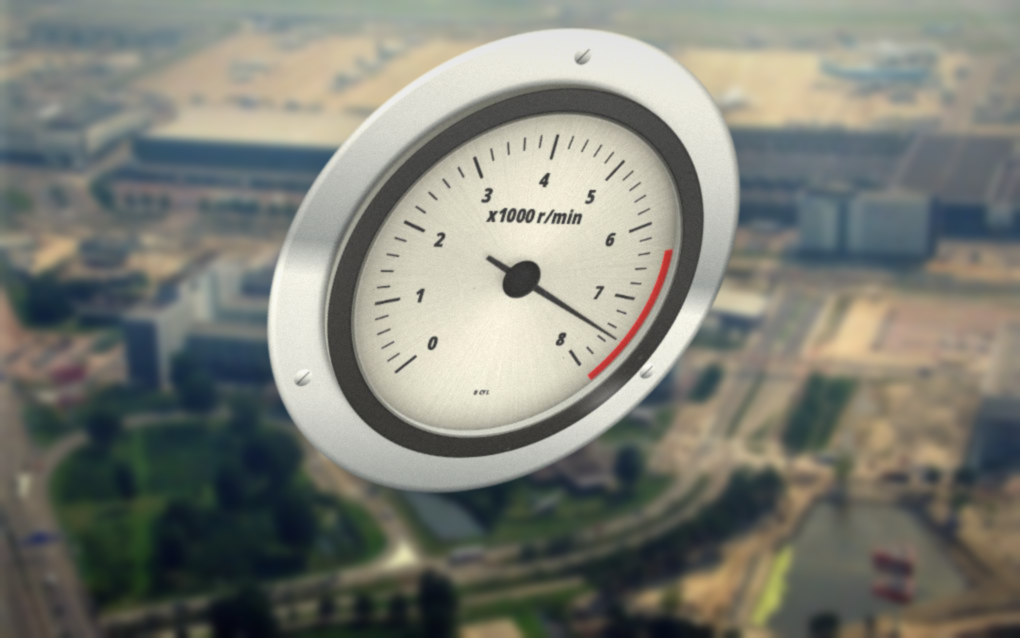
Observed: 7500 rpm
